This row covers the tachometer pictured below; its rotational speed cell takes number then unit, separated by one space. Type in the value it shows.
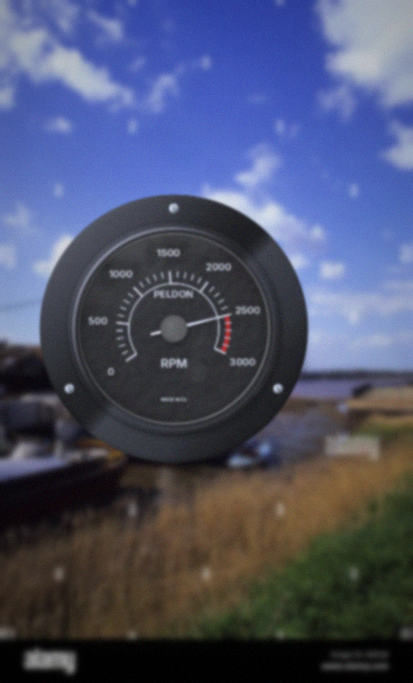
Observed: 2500 rpm
